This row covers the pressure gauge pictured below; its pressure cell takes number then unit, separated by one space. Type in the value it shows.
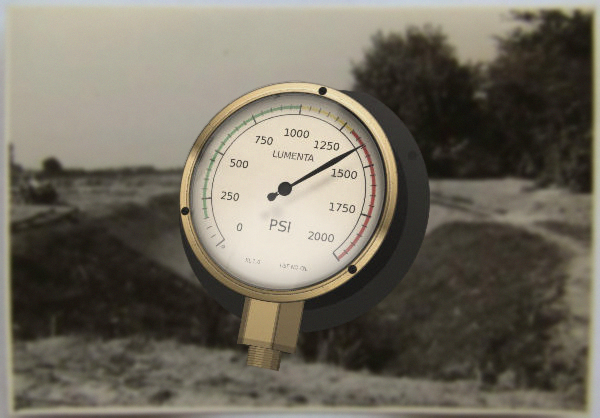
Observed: 1400 psi
